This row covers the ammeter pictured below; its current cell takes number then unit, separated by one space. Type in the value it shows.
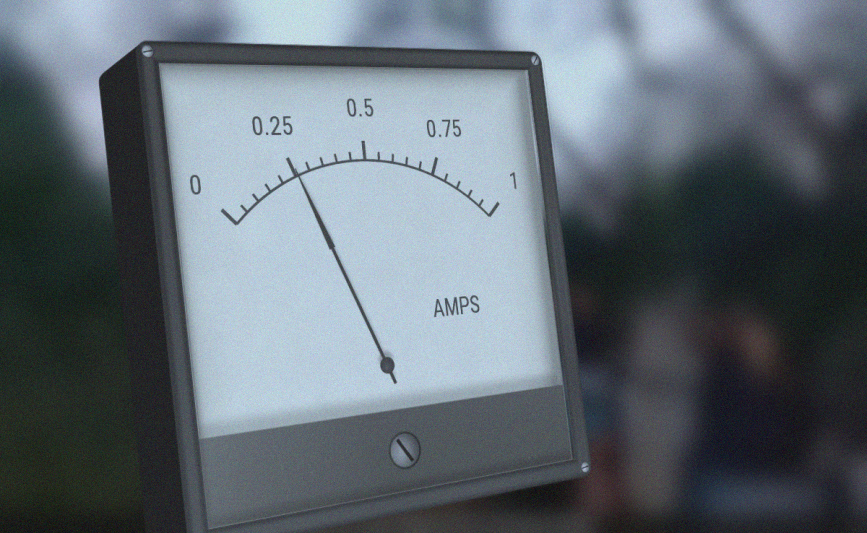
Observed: 0.25 A
